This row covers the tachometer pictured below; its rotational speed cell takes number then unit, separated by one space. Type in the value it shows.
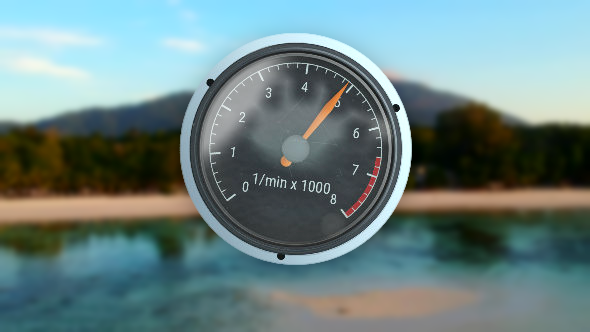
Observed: 4900 rpm
